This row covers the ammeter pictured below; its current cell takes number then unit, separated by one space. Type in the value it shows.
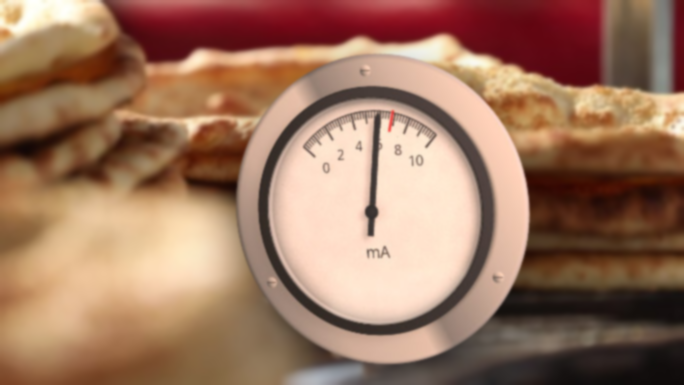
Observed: 6 mA
